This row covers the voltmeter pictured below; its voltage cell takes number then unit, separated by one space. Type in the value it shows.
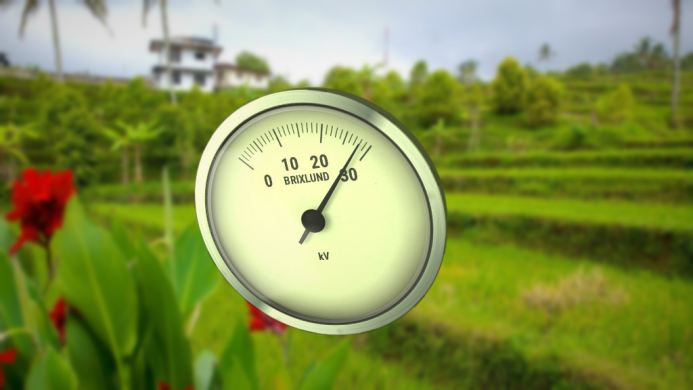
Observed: 28 kV
